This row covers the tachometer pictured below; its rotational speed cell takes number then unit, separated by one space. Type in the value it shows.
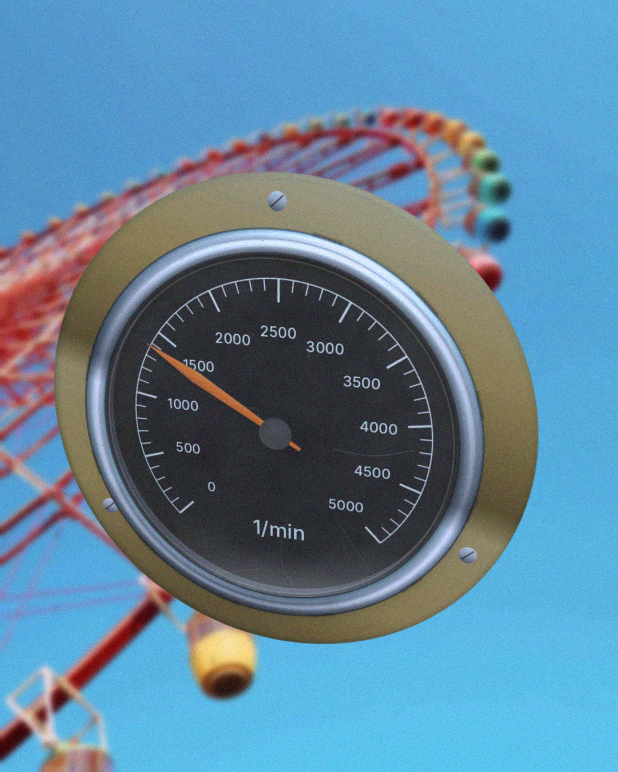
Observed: 1400 rpm
